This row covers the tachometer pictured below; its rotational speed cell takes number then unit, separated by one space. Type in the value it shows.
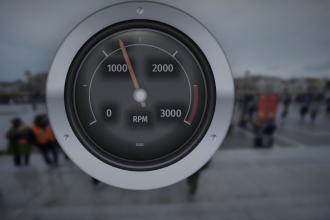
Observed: 1250 rpm
